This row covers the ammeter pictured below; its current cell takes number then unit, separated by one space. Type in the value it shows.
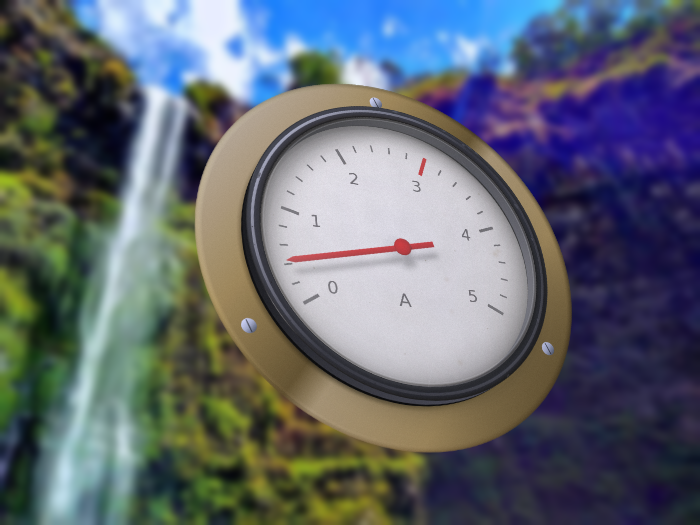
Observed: 0.4 A
